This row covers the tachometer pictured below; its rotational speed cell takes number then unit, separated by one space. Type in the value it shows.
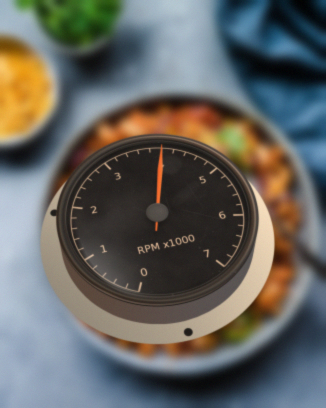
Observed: 4000 rpm
